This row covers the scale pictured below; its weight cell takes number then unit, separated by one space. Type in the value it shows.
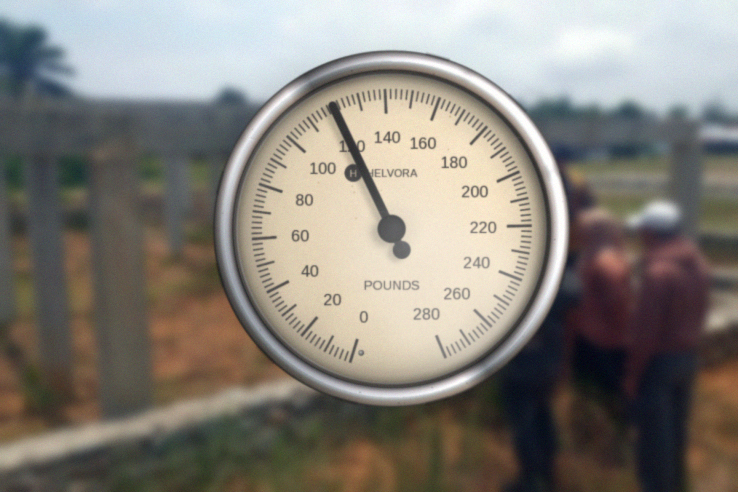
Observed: 120 lb
